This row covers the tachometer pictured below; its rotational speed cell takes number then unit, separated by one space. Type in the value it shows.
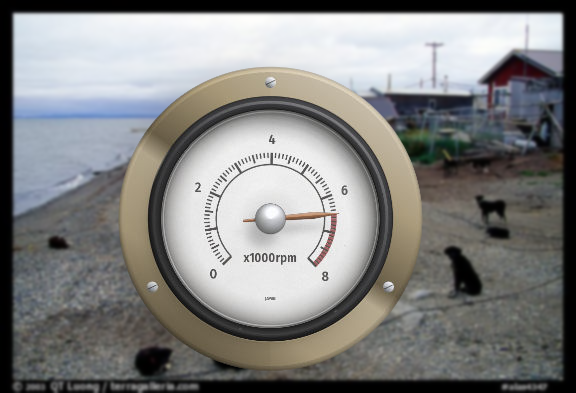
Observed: 6500 rpm
